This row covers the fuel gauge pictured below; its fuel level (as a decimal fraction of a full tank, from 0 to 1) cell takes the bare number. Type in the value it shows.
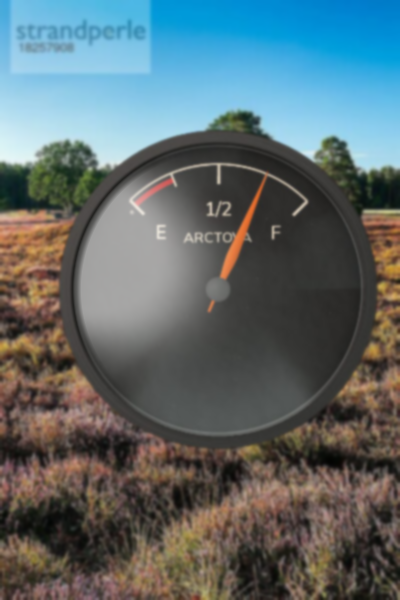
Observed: 0.75
